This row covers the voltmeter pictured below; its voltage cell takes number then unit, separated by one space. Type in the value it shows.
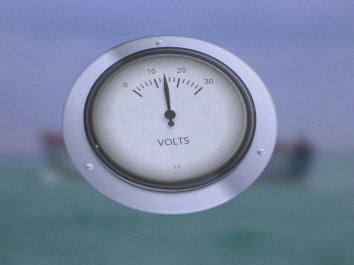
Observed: 14 V
